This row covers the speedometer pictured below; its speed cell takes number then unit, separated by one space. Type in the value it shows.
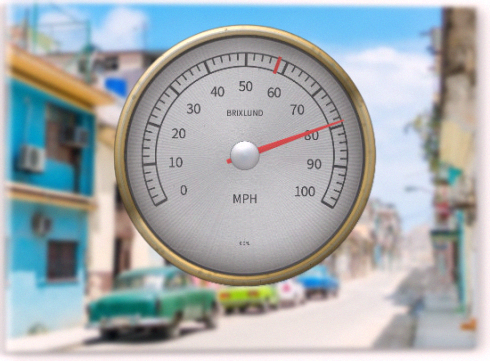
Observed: 79 mph
